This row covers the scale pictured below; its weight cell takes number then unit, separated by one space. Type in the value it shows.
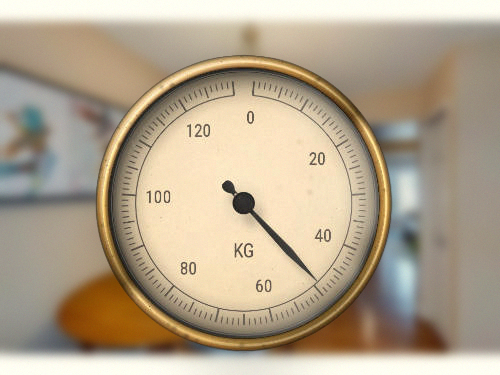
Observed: 49 kg
